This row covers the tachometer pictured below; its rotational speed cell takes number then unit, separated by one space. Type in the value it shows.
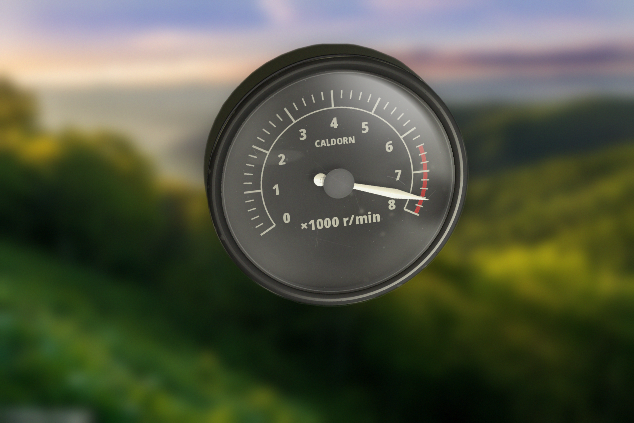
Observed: 7600 rpm
